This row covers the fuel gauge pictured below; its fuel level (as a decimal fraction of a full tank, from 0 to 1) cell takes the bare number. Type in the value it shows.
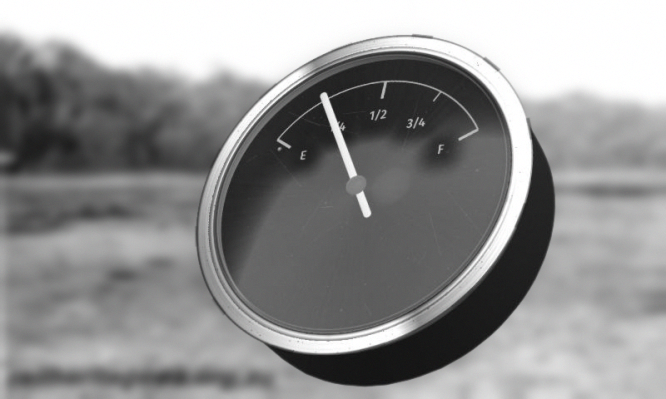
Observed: 0.25
